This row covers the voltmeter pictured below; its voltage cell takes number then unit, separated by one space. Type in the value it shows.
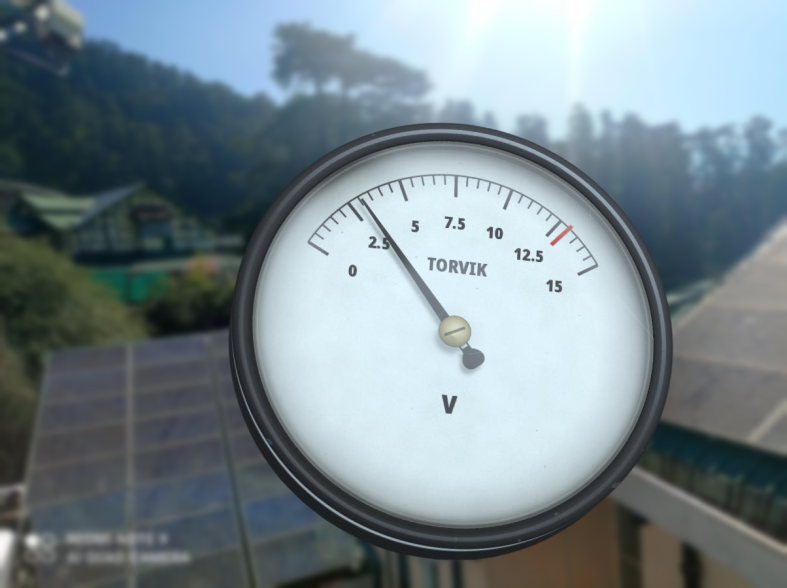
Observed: 3 V
